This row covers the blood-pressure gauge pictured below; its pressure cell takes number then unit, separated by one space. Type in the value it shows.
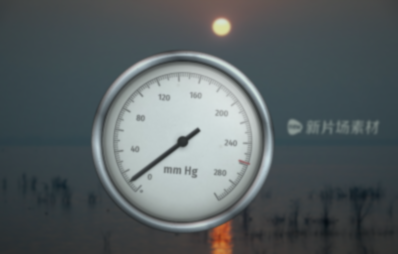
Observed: 10 mmHg
